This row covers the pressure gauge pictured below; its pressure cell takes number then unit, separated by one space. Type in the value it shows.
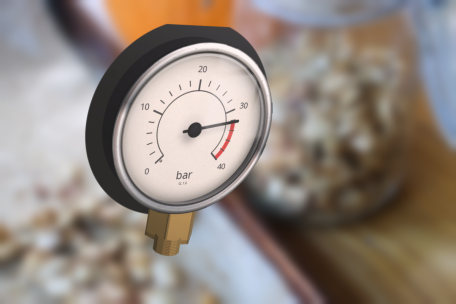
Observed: 32 bar
